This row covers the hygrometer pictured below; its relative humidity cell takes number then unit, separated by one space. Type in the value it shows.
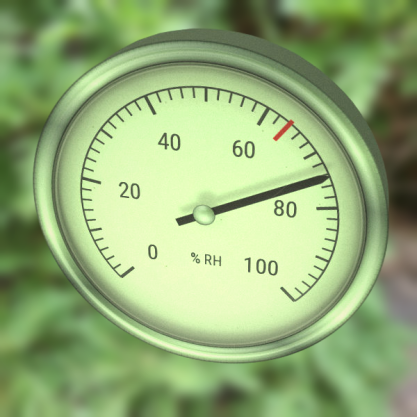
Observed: 74 %
